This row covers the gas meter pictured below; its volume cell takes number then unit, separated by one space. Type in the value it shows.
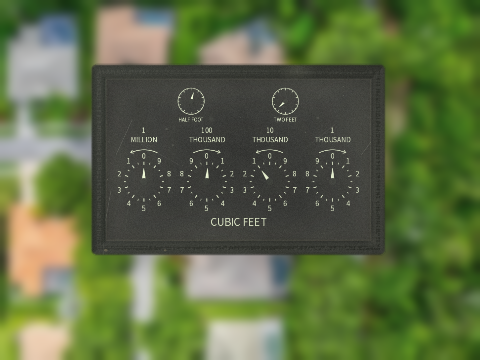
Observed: 1000 ft³
